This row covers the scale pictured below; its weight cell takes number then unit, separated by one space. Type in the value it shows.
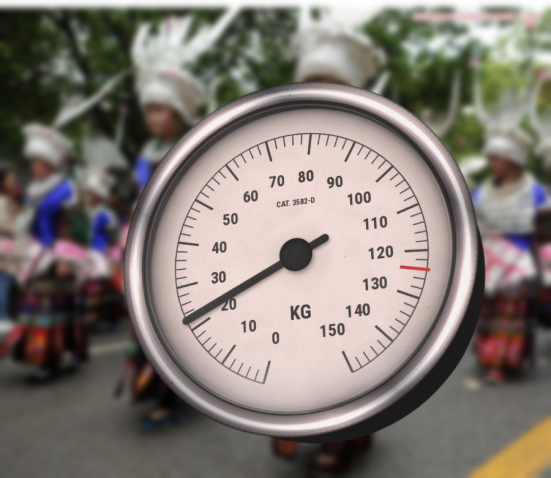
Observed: 22 kg
